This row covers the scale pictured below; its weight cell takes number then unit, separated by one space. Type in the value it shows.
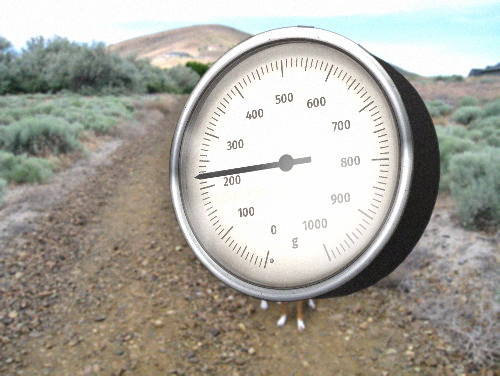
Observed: 220 g
